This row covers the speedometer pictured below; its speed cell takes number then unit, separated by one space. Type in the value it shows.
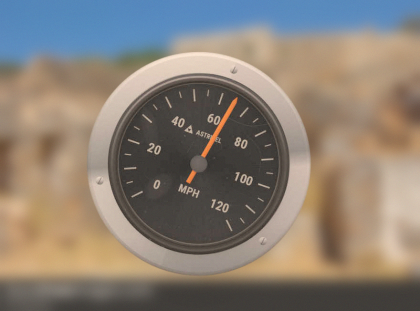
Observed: 65 mph
